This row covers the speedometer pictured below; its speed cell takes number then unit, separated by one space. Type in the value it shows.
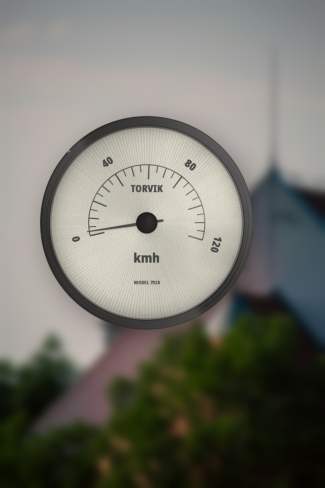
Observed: 2.5 km/h
